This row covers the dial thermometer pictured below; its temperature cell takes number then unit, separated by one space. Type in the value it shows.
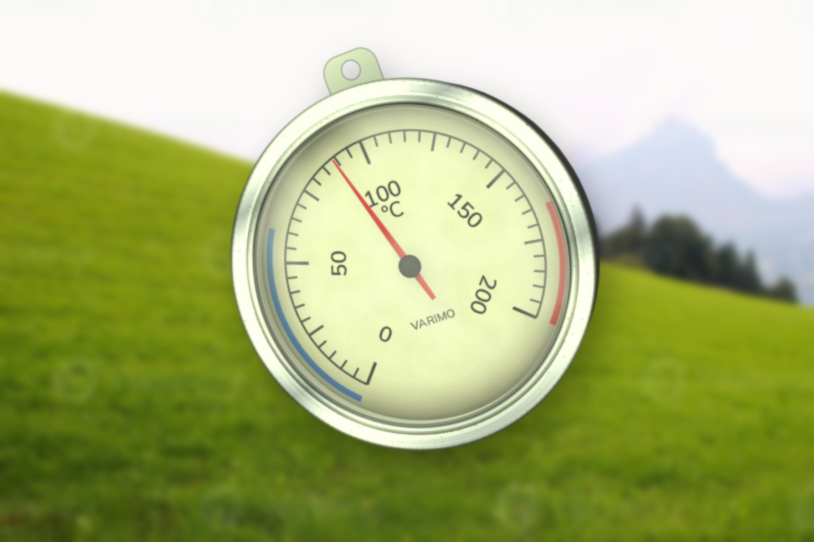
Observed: 90 °C
